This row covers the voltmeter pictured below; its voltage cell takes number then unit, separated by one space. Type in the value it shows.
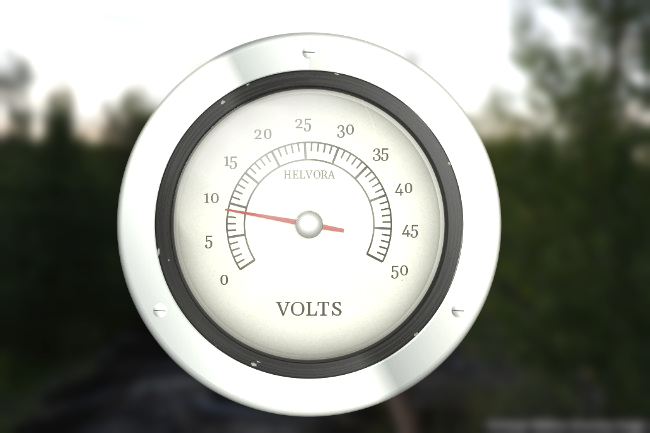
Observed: 9 V
